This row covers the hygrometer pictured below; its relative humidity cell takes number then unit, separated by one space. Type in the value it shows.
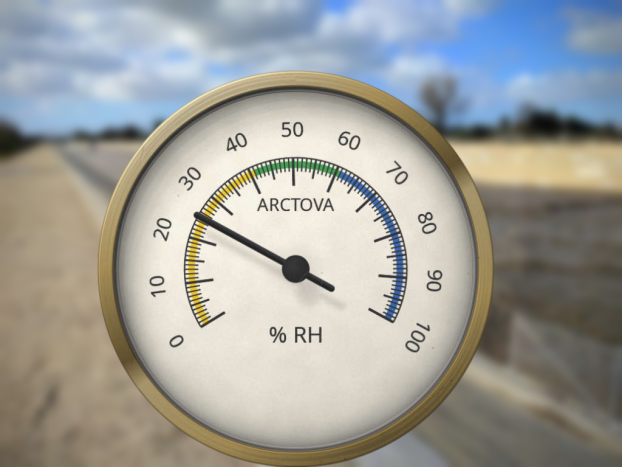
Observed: 25 %
